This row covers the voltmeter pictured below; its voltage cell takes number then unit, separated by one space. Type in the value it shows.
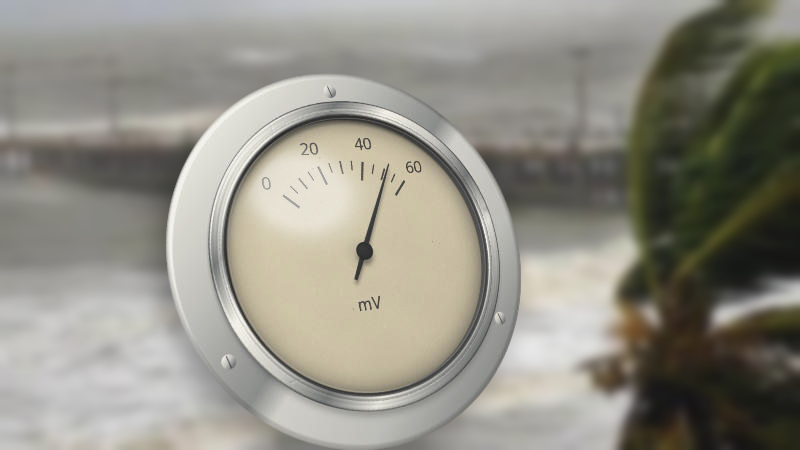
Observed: 50 mV
